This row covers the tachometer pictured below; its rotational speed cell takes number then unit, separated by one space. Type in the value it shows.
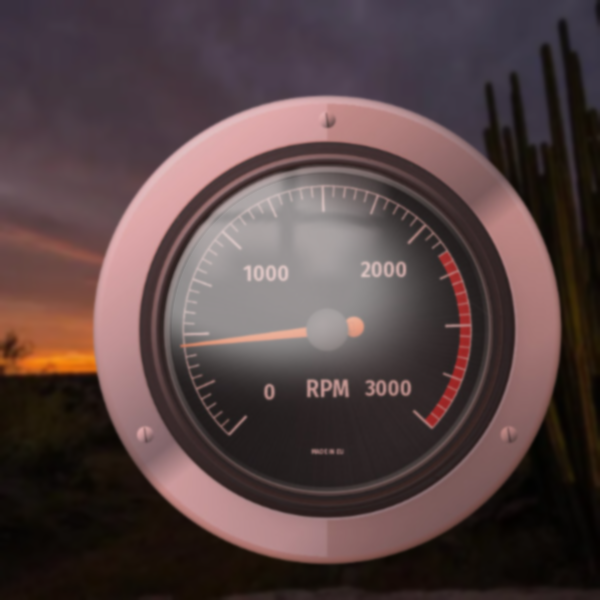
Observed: 450 rpm
